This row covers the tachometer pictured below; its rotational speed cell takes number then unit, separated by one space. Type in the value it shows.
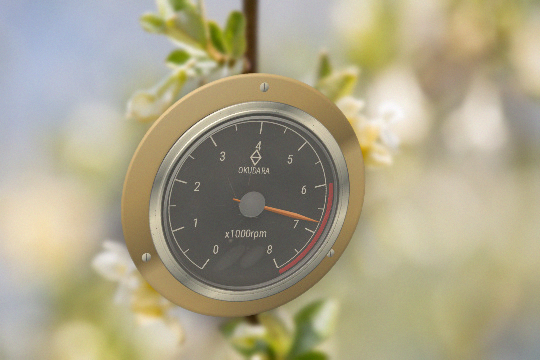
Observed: 6750 rpm
